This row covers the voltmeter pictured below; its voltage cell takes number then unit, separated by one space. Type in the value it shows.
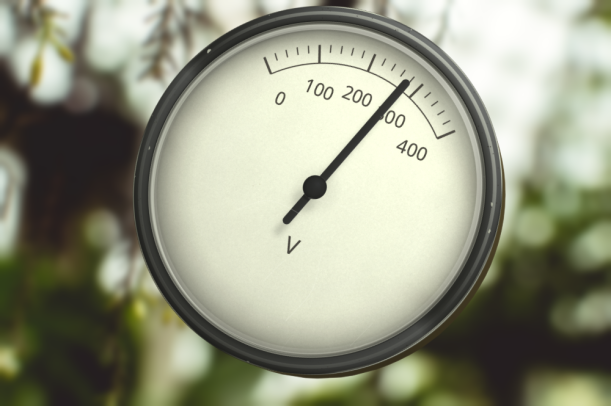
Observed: 280 V
